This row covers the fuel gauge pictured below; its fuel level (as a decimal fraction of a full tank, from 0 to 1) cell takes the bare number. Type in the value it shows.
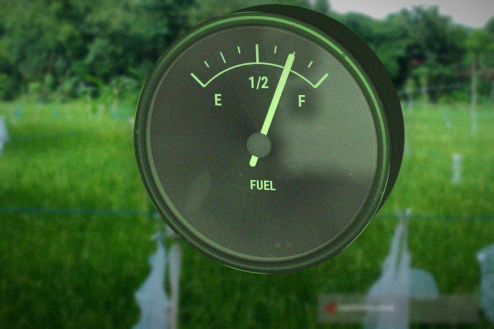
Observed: 0.75
